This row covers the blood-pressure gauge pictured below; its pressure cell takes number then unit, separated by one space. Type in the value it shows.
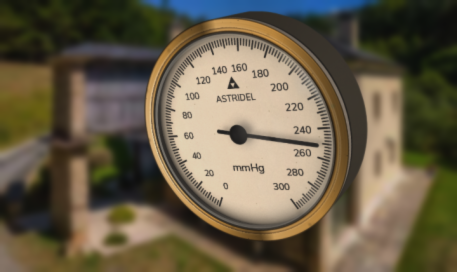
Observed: 250 mmHg
